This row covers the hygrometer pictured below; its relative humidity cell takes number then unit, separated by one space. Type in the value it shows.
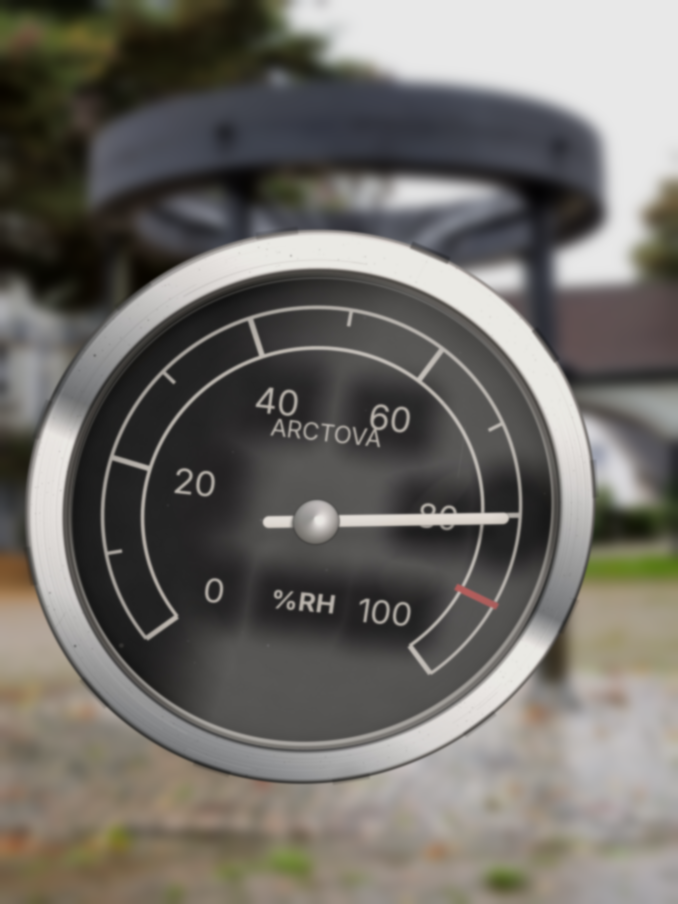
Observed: 80 %
